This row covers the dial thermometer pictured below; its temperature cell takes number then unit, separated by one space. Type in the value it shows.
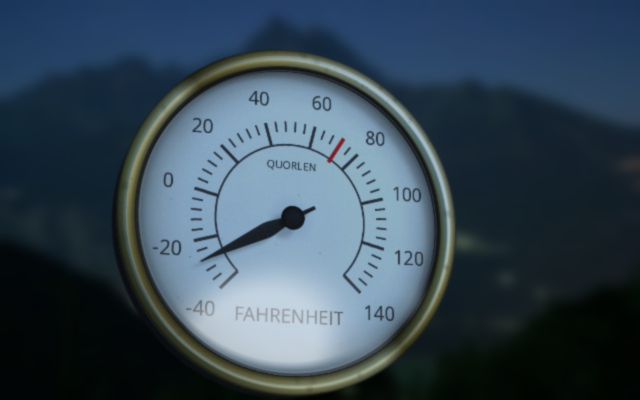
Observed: -28 °F
